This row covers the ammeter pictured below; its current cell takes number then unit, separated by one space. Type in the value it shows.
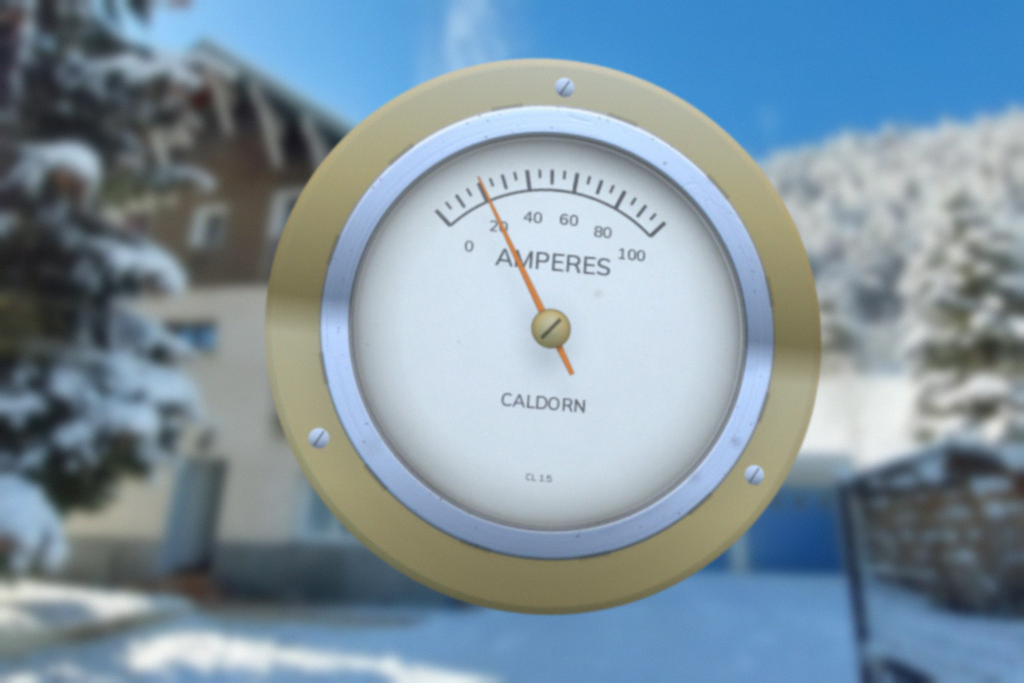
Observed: 20 A
